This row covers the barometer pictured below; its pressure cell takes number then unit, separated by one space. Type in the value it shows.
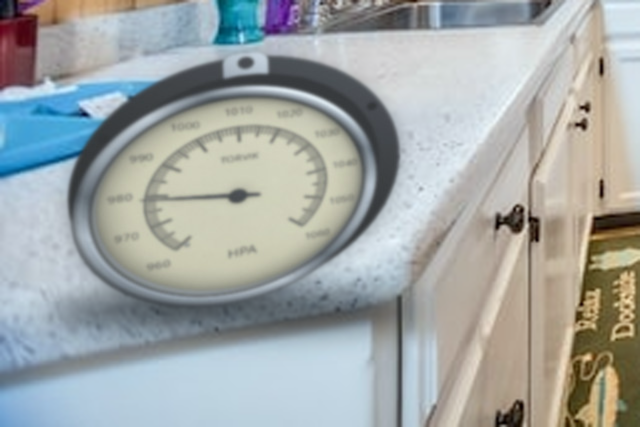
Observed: 980 hPa
